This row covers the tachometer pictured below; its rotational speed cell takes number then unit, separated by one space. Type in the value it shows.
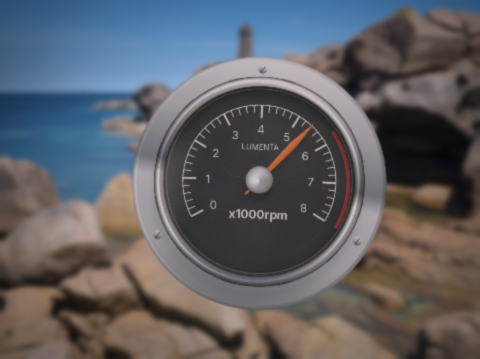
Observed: 5400 rpm
